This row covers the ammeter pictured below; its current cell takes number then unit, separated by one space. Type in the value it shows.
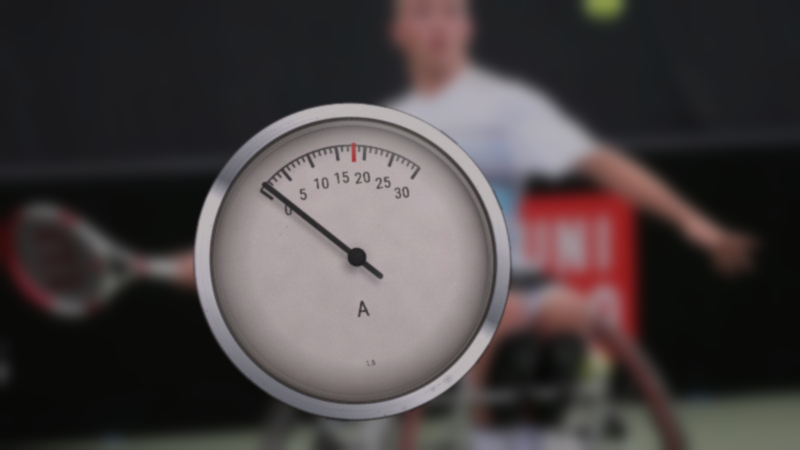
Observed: 1 A
